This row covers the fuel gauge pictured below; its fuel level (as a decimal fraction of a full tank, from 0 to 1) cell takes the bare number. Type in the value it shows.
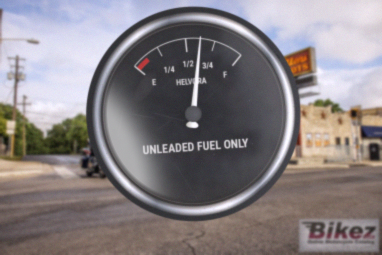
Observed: 0.625
